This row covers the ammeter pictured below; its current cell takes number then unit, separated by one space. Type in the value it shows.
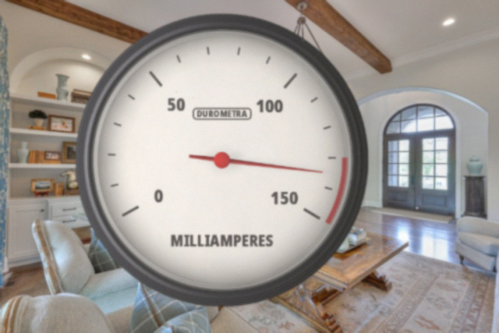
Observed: 135 mA
